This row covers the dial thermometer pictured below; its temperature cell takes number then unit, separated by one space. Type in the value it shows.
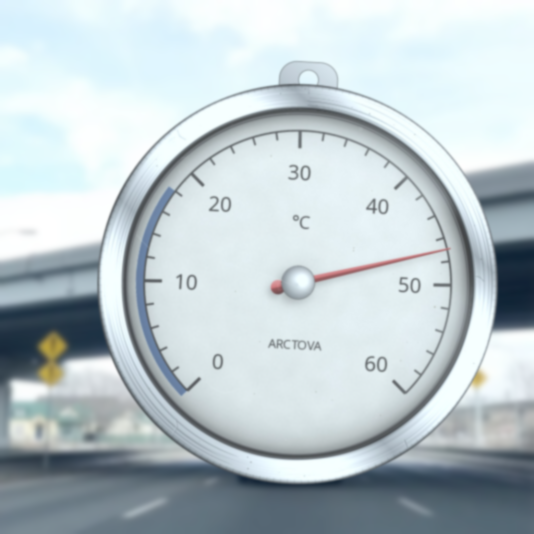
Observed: 47 °C
